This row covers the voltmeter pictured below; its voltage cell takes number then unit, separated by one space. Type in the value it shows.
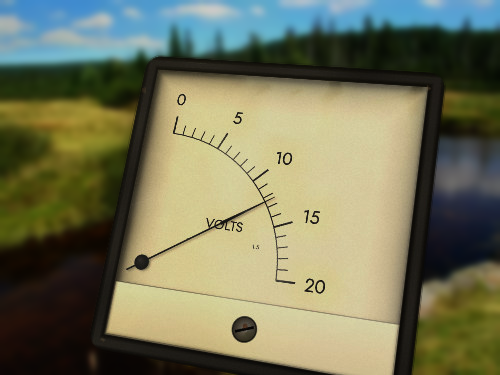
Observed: 12.5 V
